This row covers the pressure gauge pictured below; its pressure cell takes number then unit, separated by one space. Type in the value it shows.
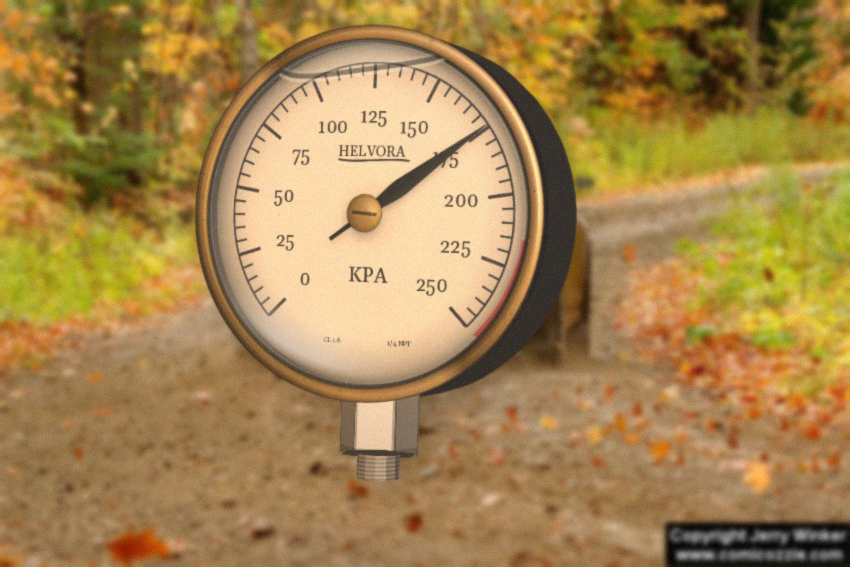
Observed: 175 kPa
